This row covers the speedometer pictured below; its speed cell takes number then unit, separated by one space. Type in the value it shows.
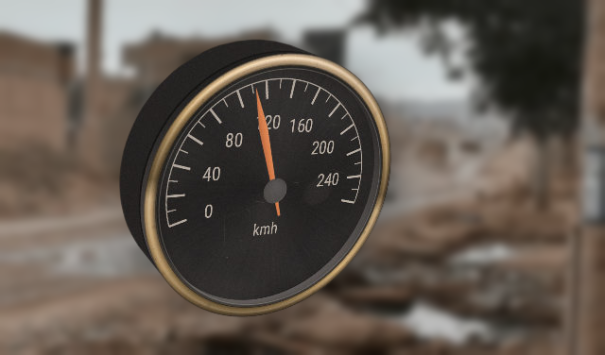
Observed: 110 km/h
